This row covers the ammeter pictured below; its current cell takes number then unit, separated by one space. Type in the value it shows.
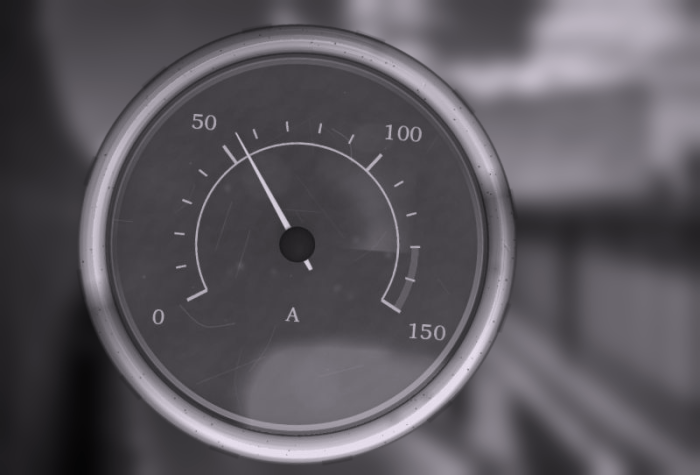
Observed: 55 A
